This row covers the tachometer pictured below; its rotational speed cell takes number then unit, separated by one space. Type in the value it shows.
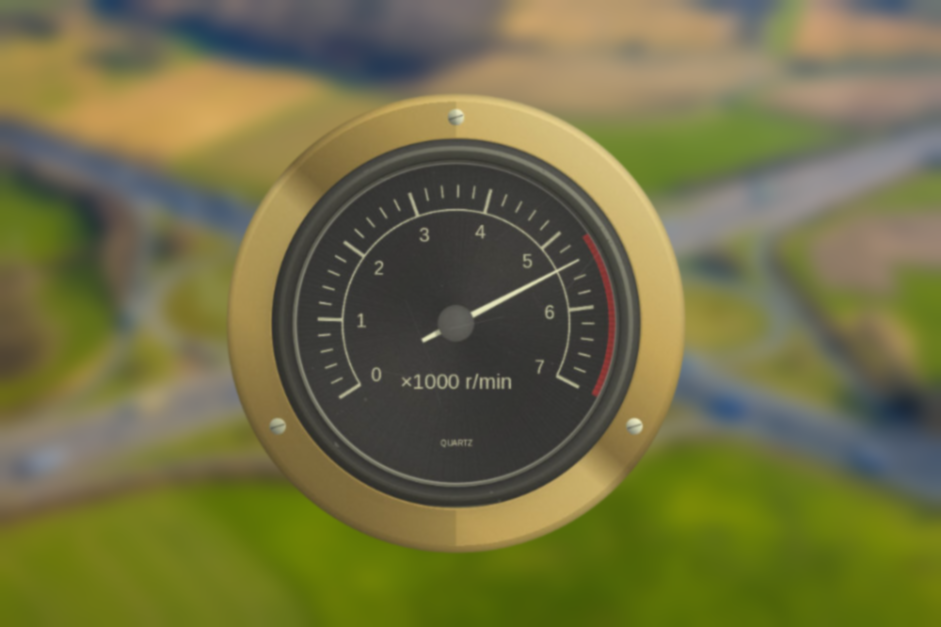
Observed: 5400 rpm
